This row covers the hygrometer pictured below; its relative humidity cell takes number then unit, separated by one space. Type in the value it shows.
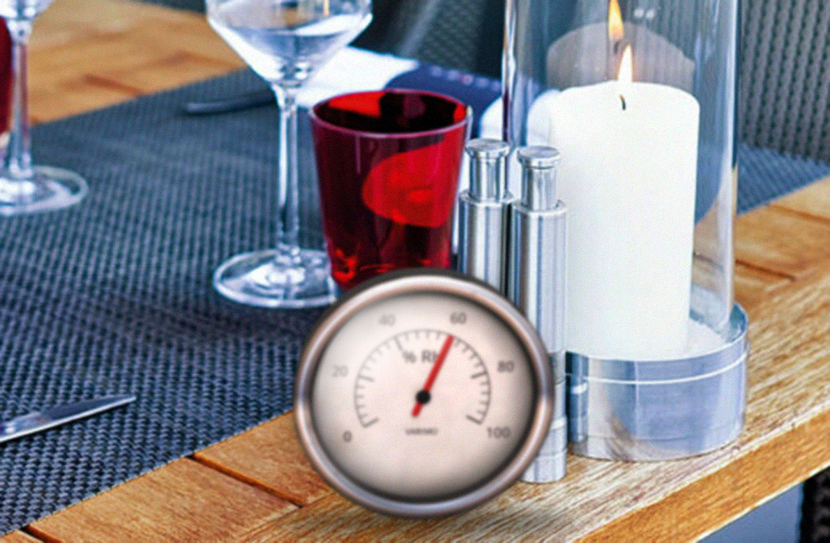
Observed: 60 %
